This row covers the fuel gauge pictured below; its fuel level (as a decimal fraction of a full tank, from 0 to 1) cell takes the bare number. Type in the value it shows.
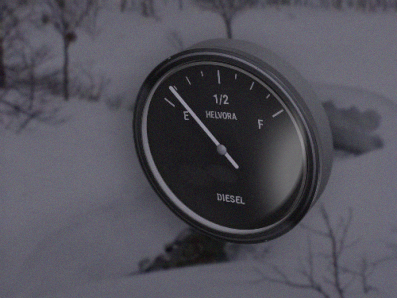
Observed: 0.125
